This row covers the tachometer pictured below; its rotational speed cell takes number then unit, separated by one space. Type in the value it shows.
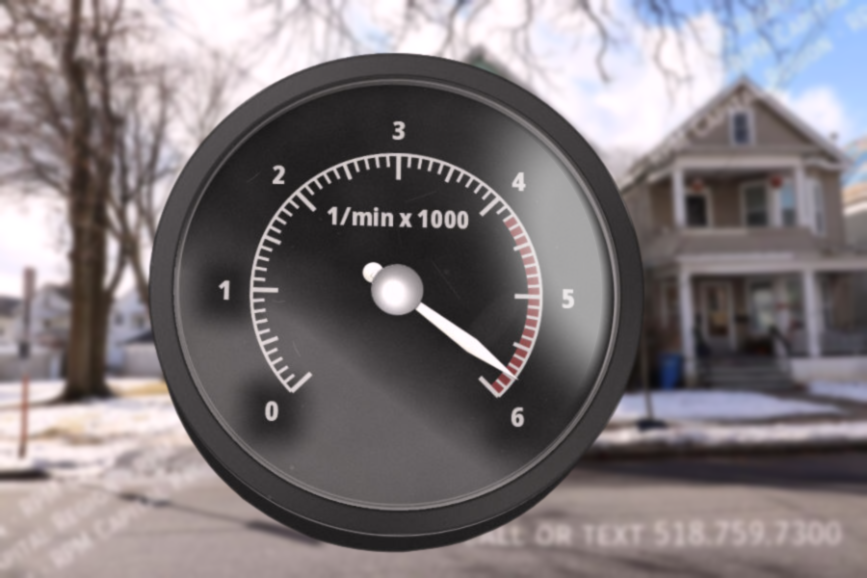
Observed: 5800 rpm
